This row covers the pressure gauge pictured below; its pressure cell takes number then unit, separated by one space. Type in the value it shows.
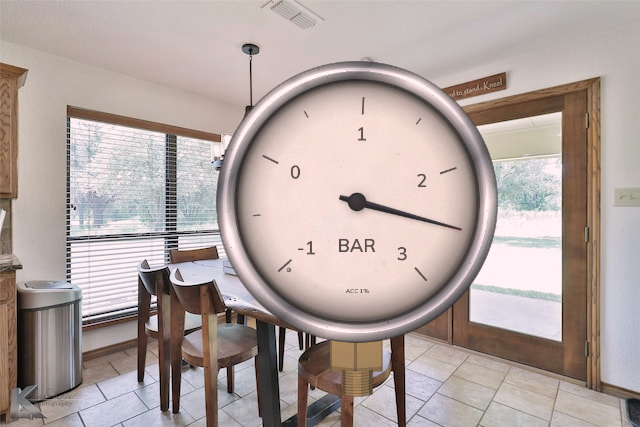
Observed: 2.5 bar
